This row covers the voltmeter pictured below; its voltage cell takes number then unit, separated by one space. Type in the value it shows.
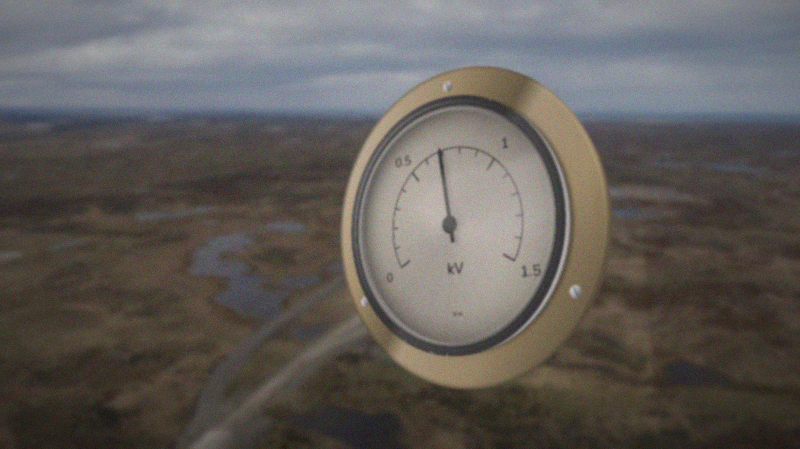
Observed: 0.7 kV
